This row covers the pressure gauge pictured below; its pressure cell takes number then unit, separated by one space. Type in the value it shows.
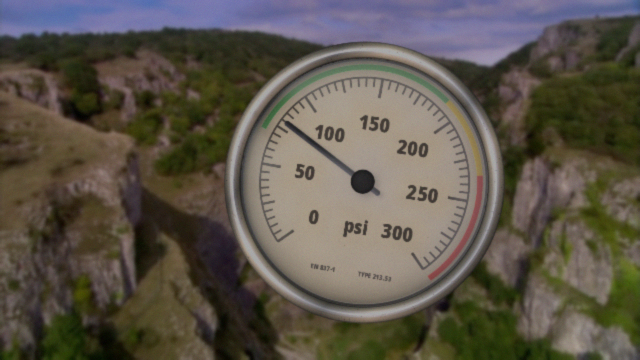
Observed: 80 psi
